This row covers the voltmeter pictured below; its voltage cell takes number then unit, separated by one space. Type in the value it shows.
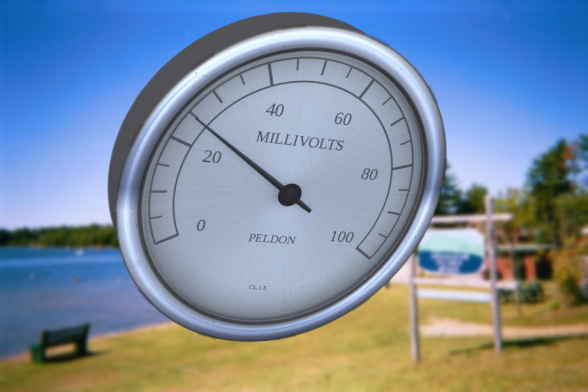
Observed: 25 mV
